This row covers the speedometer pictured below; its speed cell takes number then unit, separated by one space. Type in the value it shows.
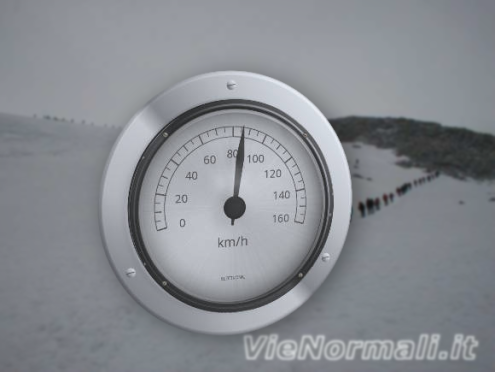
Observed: 85 km/h
